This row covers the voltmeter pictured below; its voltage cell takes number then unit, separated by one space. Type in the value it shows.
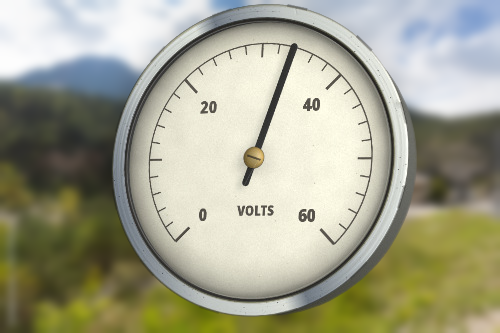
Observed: 34 V
